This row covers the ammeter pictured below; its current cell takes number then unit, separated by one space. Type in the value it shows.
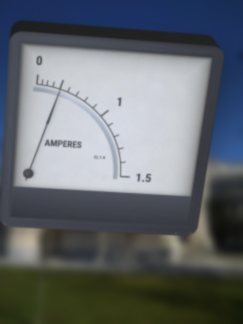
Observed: 0.5 A
